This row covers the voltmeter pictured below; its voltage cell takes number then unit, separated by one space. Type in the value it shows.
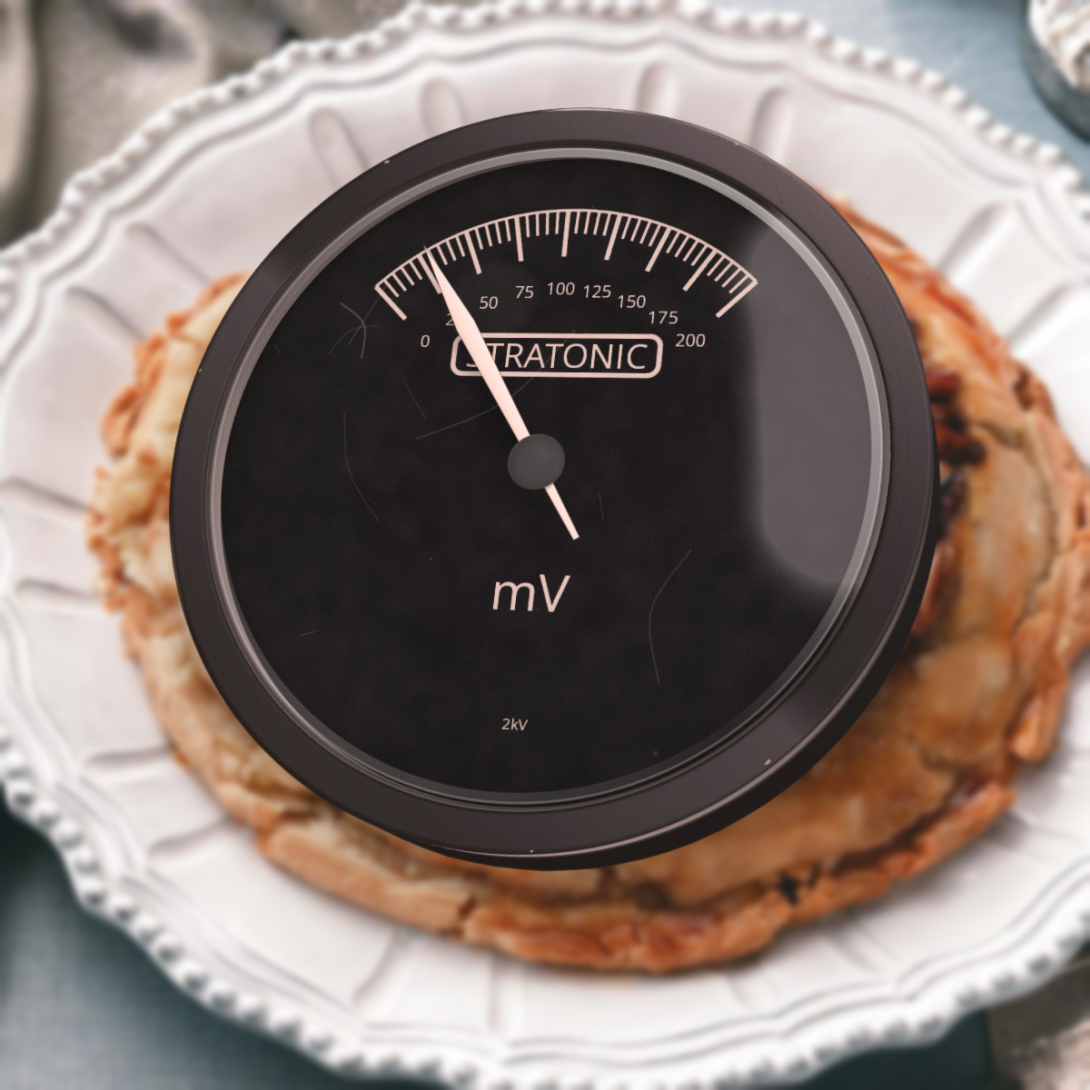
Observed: 30 mV
